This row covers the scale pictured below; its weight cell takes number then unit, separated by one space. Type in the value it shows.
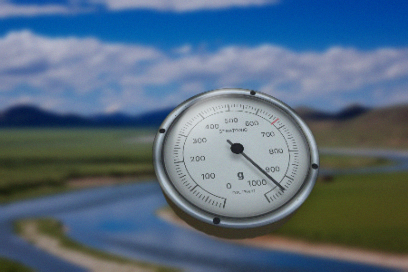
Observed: 950 g
